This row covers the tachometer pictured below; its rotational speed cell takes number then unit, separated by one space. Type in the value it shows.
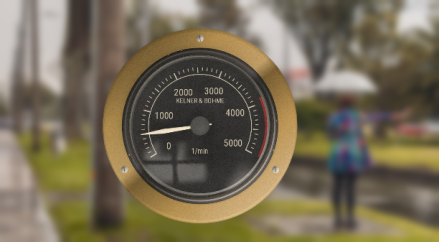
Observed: 500 rpm
